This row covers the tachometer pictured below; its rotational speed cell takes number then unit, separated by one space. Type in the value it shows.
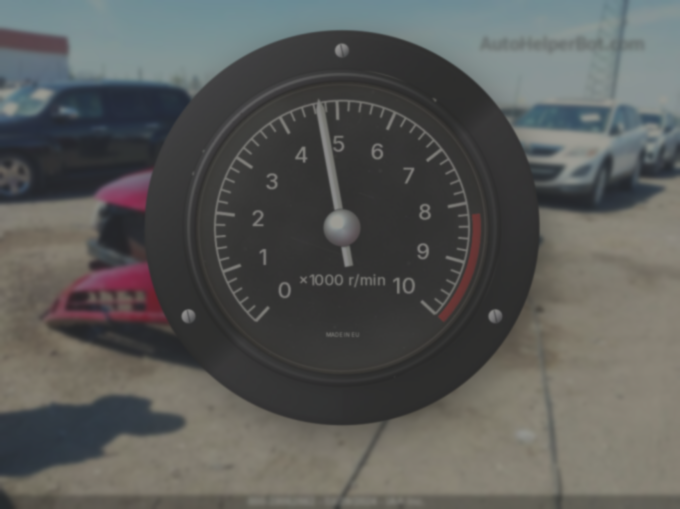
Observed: 4700 rpm
